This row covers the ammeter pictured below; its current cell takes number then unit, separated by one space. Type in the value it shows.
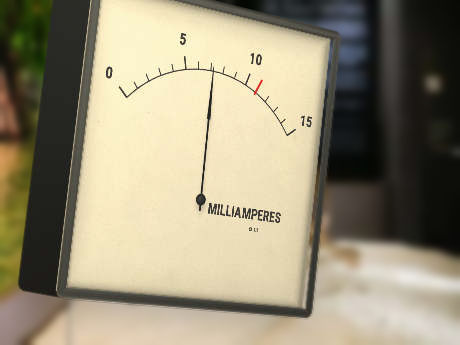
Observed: 7 mA
